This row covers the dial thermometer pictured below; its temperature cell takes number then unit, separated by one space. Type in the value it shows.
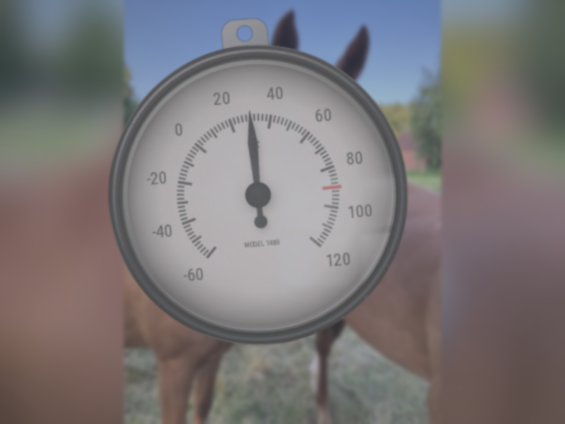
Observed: 30 °F
